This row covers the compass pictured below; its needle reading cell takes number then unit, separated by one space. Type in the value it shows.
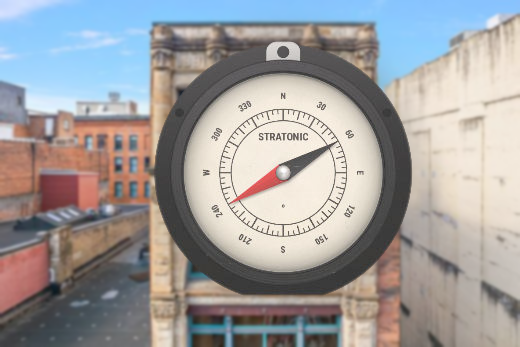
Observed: 240 °
